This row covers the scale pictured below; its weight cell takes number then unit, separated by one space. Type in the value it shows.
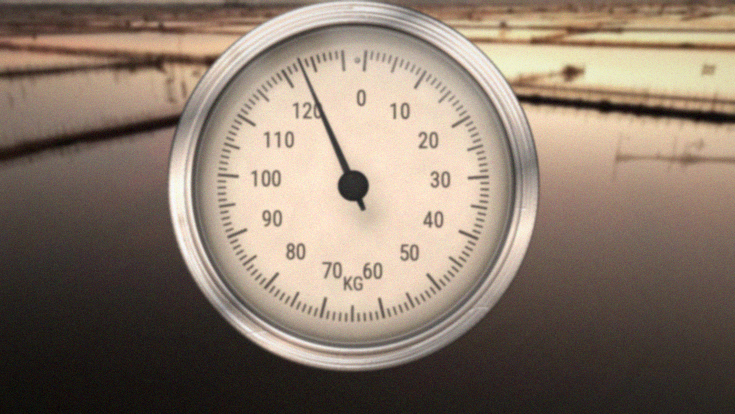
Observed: 123 kg
